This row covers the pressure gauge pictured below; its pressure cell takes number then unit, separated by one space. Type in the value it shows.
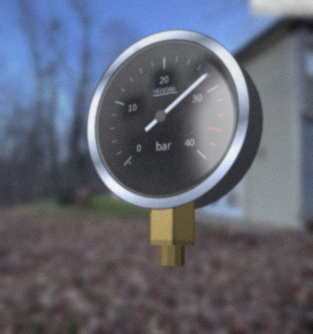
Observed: 28 bar
